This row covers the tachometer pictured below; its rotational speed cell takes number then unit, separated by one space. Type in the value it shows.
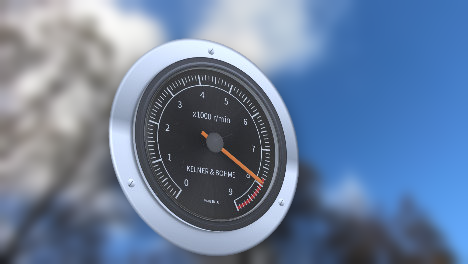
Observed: 8000 rpm
